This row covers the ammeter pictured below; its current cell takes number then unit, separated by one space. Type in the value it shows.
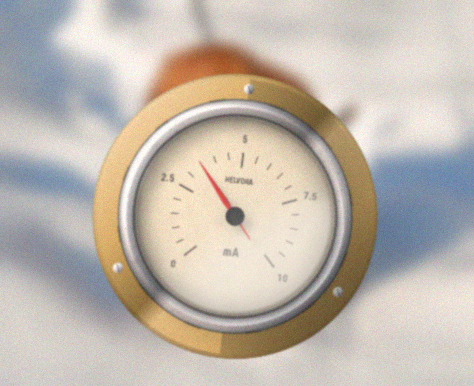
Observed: 3.5 mA
